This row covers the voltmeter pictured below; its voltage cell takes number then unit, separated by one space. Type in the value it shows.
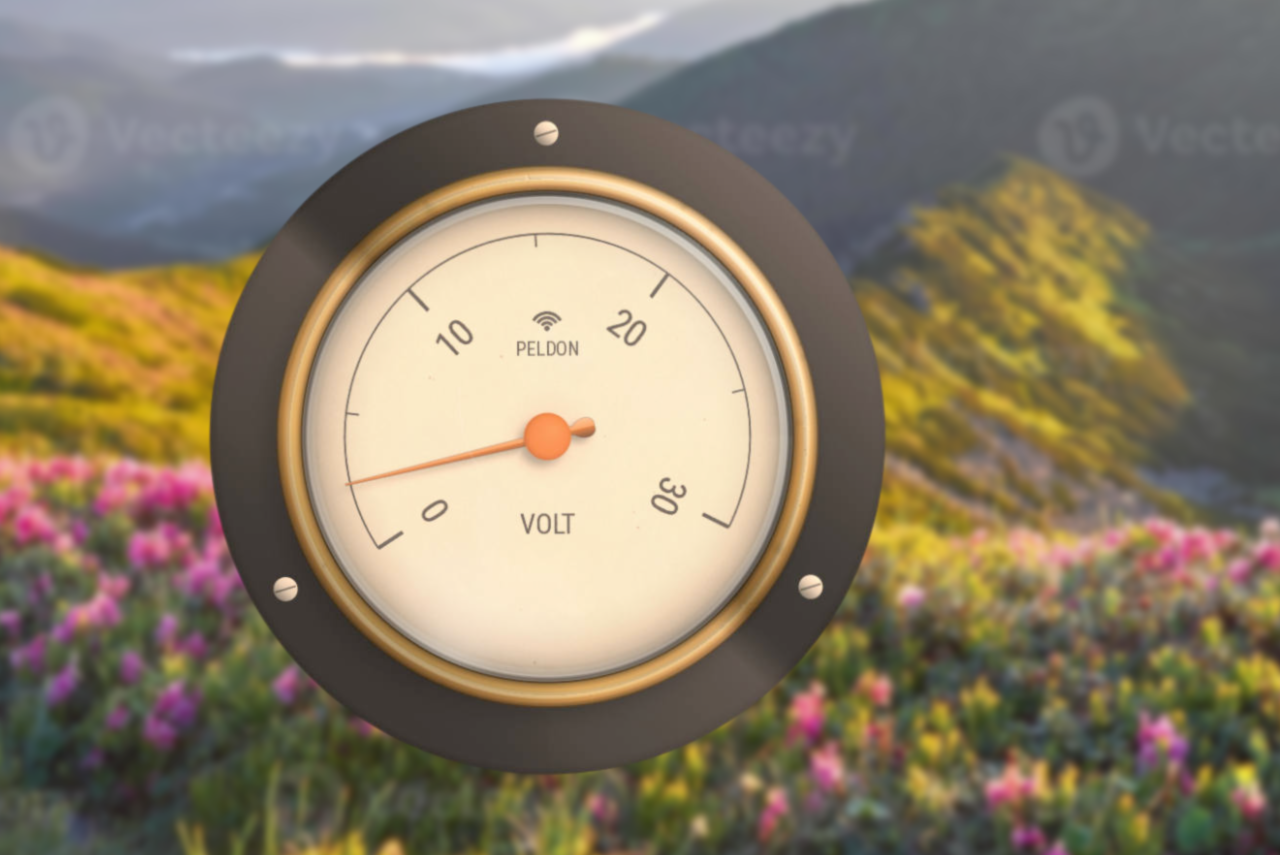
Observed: 2.5 V
